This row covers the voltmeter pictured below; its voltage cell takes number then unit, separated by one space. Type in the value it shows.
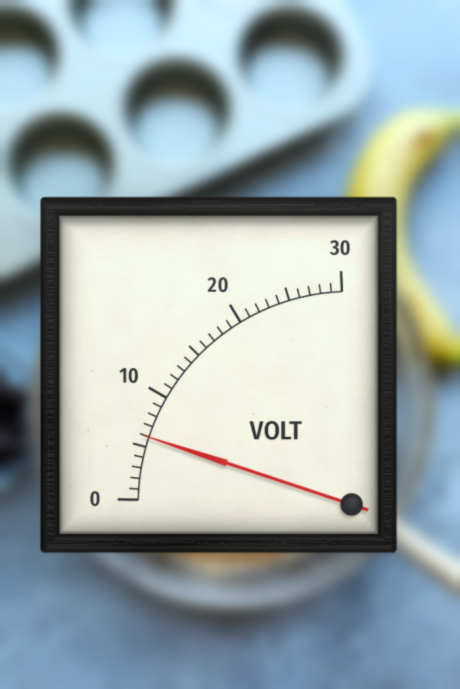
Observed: 6 V
